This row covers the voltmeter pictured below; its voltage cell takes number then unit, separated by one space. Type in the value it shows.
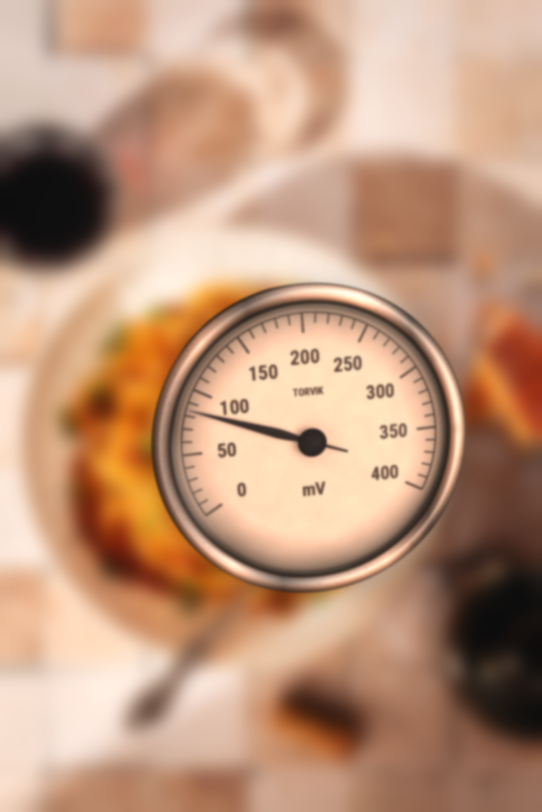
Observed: 85 mV
